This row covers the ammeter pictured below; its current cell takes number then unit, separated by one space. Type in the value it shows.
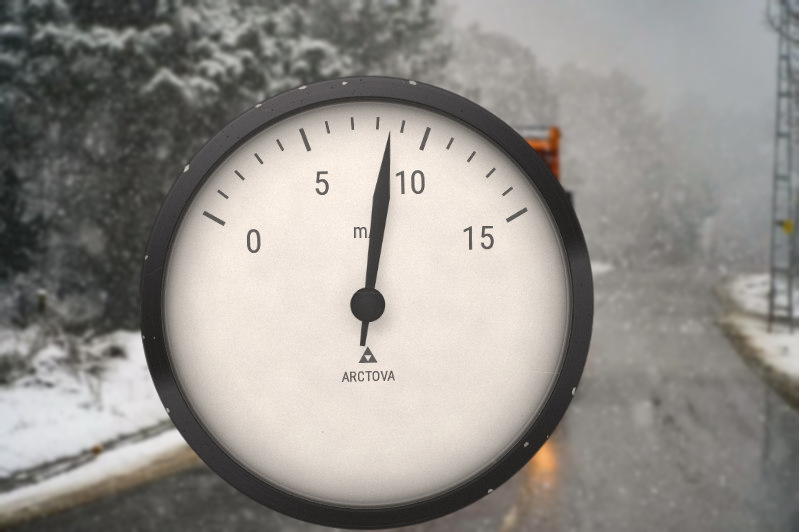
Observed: 8.5 mA
